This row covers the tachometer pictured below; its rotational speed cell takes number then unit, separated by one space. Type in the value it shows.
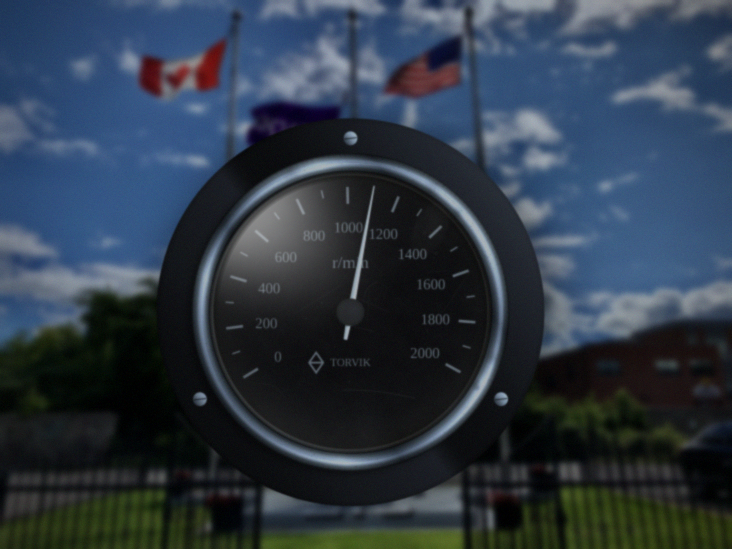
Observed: 1100 rpm
